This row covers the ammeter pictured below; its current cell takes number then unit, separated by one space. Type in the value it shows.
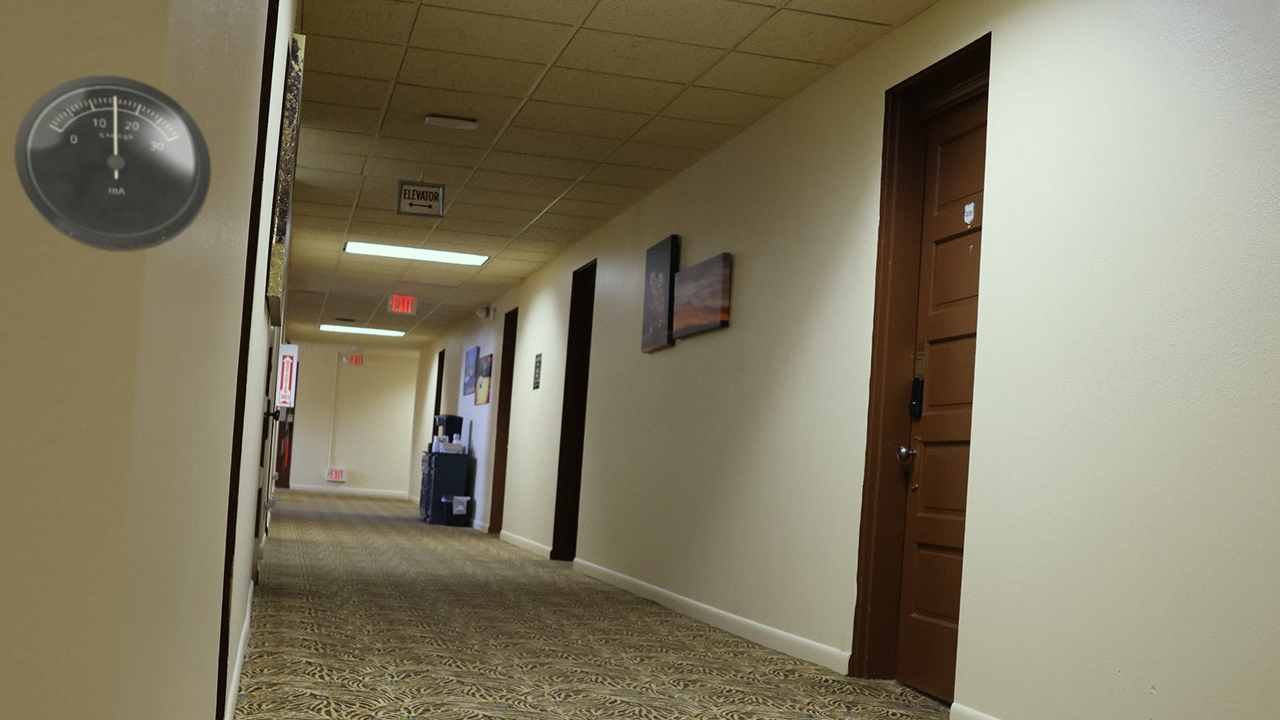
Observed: 15 mA
